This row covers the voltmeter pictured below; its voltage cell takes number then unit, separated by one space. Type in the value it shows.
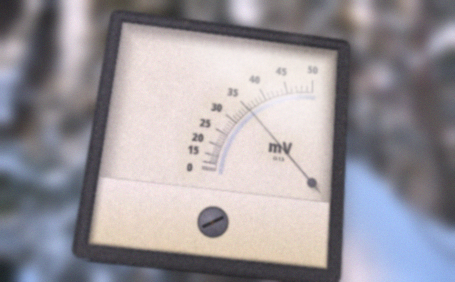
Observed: 35 mV
